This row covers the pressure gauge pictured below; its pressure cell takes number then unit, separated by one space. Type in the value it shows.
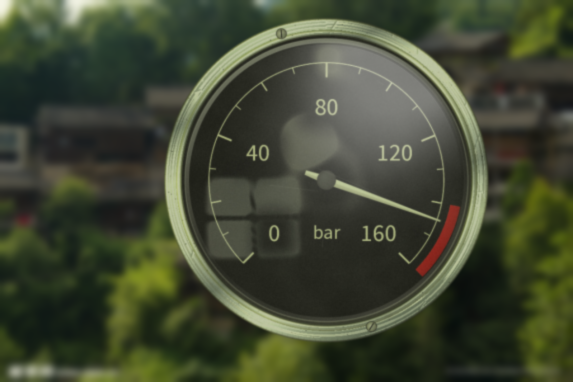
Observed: 145 bar
